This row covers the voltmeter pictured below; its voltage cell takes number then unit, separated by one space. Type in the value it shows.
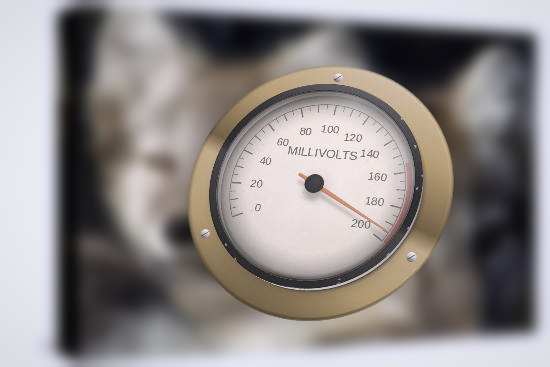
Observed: 195 mV
